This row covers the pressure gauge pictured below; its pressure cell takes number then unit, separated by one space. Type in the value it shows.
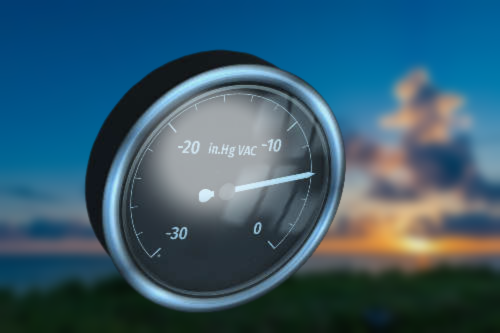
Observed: -6 inHg
